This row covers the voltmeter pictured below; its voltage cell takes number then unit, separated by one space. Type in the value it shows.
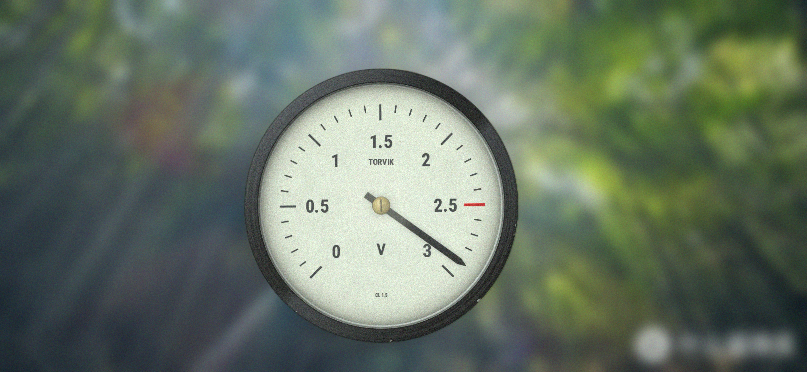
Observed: 2.9 V
